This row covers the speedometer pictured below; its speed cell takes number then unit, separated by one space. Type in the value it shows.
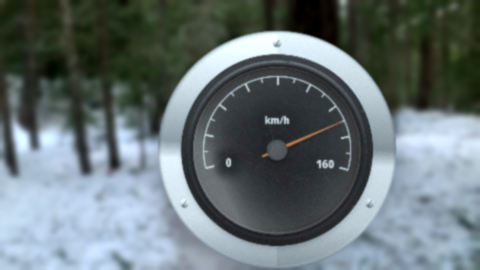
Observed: 130 km/h
